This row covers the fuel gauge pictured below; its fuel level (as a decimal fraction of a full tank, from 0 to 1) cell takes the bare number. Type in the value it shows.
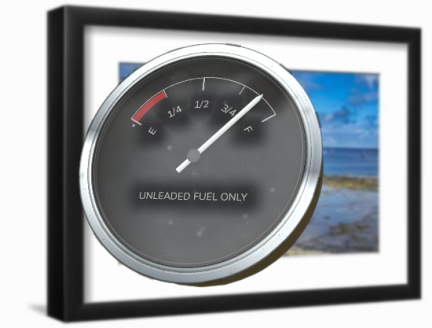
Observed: 0.875
